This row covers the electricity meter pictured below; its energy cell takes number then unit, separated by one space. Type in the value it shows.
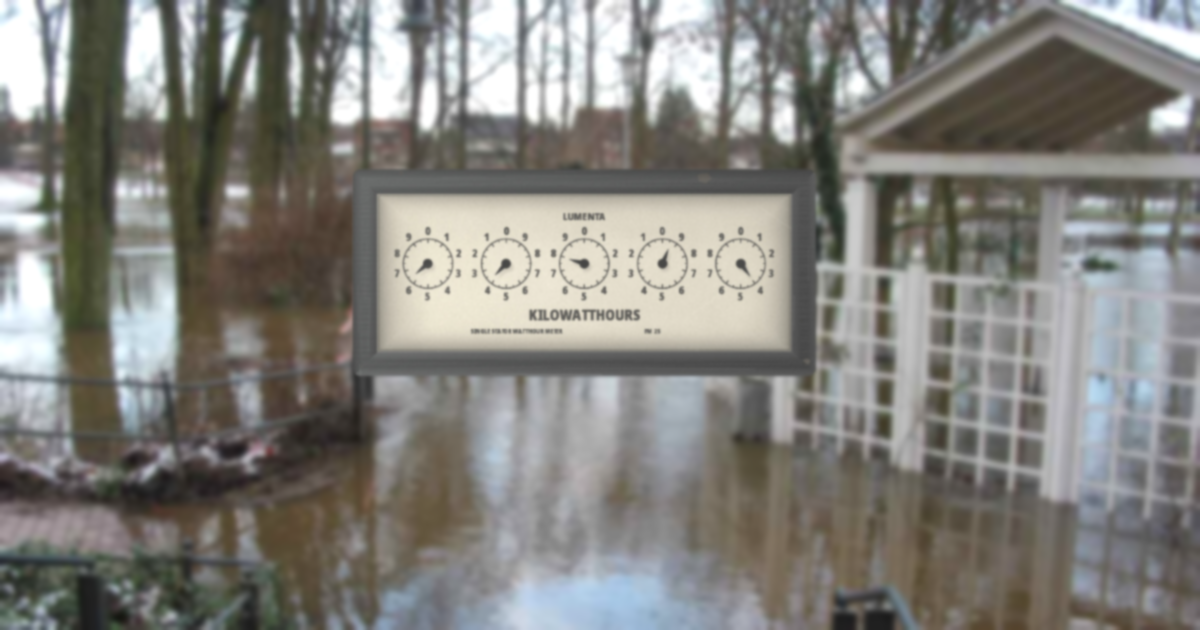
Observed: 63794 kWh
